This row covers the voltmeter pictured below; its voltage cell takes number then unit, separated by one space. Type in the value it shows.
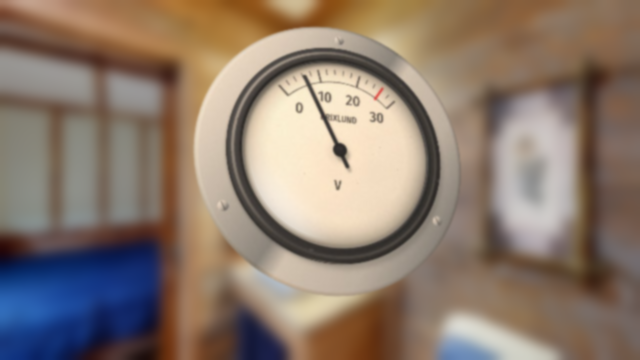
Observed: 6 V
